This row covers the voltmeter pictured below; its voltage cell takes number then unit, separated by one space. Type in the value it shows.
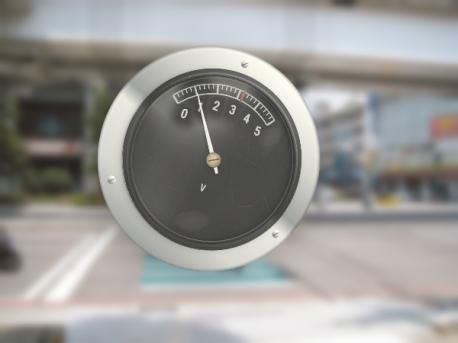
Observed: 1 V
